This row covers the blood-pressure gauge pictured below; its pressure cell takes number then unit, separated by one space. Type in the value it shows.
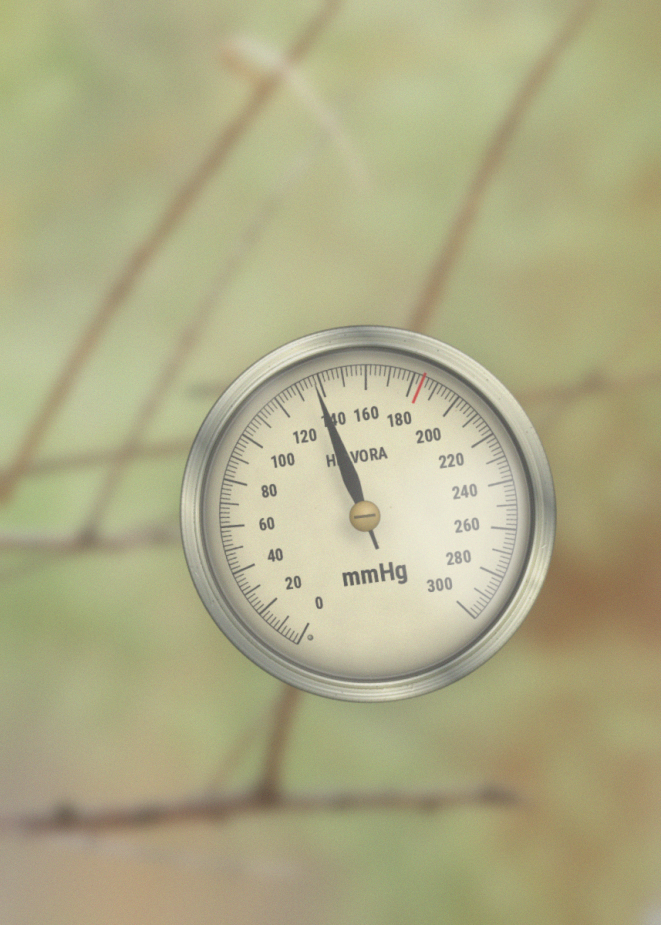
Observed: 138 mmHg
